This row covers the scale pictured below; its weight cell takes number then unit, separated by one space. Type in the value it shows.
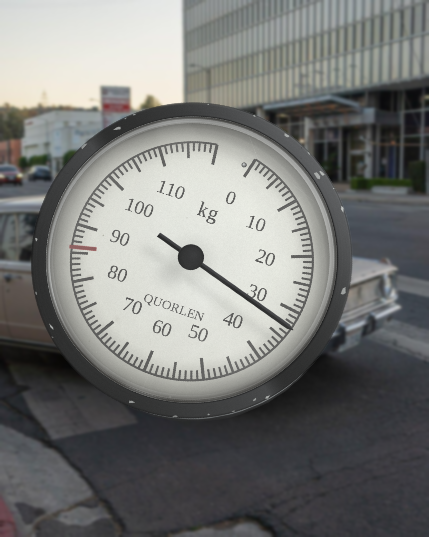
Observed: 33 kg
